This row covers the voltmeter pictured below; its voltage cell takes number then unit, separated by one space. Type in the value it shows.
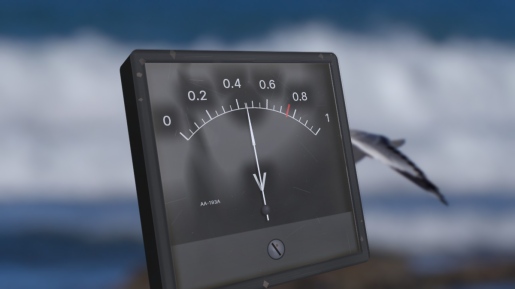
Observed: 0.45 V
